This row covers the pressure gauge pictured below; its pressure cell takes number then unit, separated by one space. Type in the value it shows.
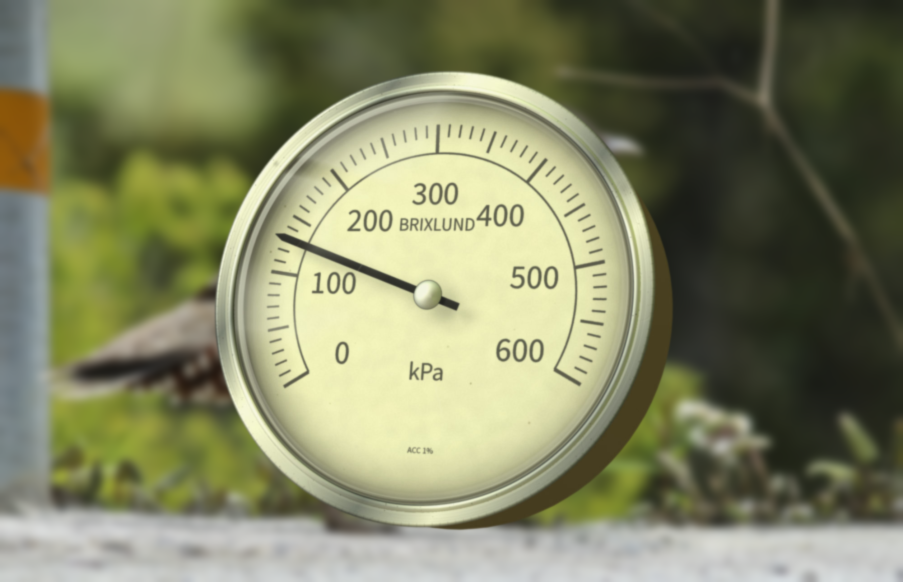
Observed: 130 kPa
